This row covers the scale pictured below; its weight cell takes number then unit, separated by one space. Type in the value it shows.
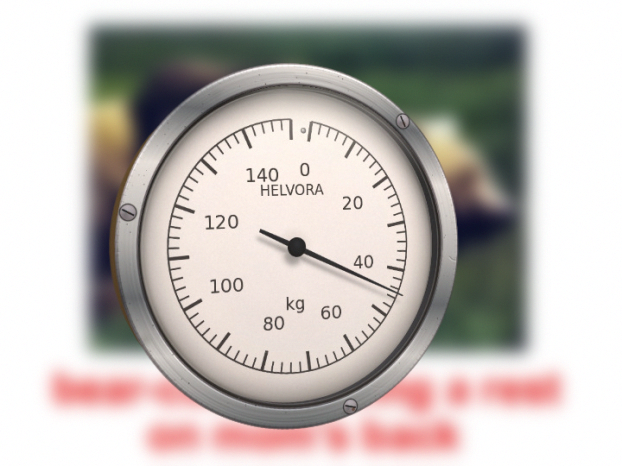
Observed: 45 kg
